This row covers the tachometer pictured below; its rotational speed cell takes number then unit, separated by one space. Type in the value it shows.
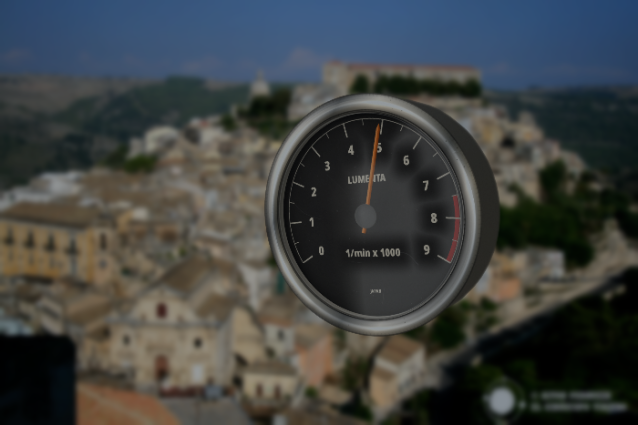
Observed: 5000 rpm
